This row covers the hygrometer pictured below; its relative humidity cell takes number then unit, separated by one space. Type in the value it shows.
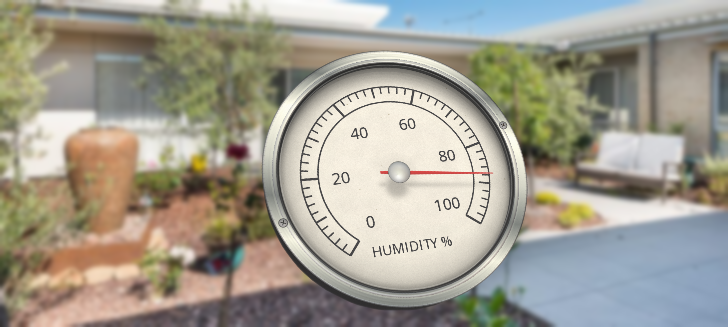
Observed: 88 %
